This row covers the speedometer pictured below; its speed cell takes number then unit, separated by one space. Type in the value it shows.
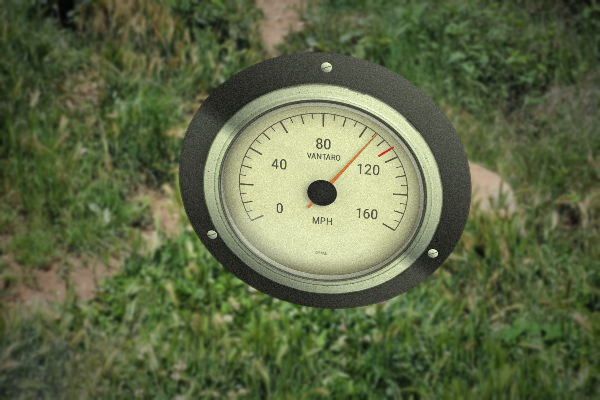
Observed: 105 mph
